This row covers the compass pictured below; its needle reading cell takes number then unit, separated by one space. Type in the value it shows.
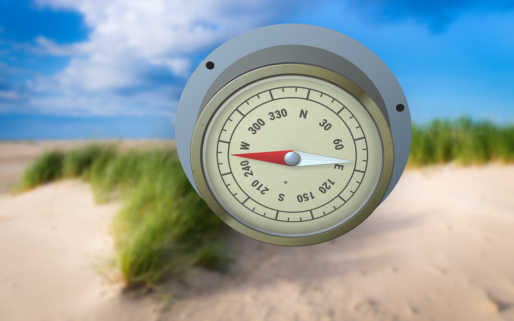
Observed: 260 °
